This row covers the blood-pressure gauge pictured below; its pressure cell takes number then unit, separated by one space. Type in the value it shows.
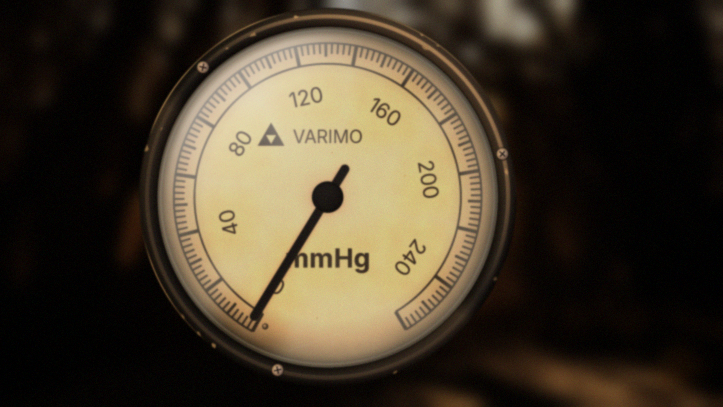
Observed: 2 mmHg
